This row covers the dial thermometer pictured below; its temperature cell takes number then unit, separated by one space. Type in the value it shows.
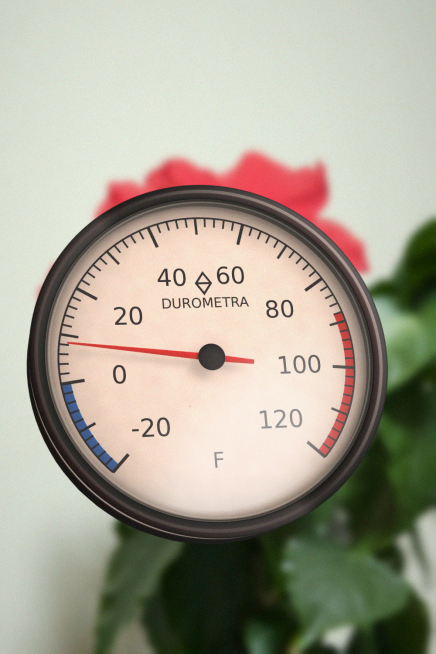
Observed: 8 °F
